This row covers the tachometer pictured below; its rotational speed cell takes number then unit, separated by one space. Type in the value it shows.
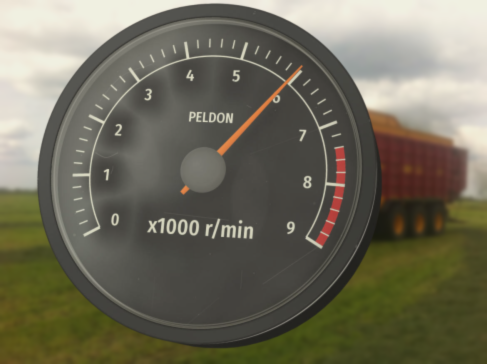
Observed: 6000 rpm
